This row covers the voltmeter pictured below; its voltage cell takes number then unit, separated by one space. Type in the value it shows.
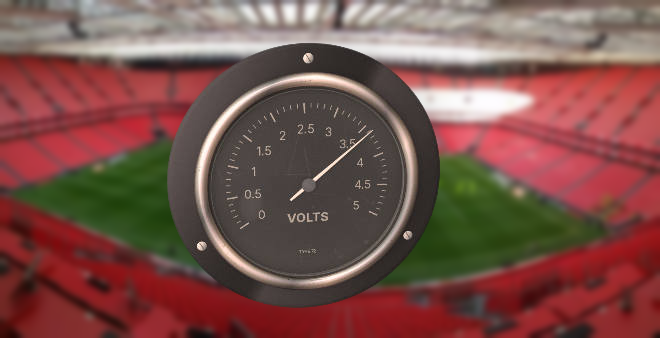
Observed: 3.6 V
